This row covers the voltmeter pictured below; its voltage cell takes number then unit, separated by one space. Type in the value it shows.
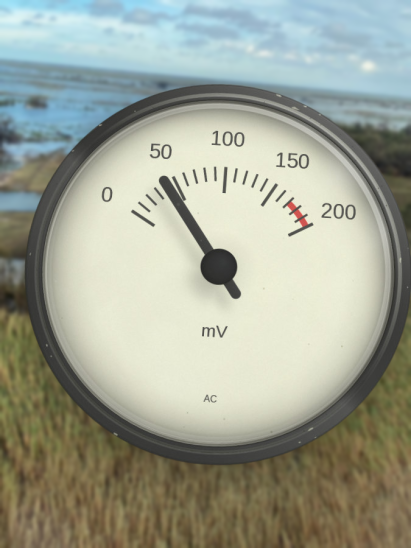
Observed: 40 mV
